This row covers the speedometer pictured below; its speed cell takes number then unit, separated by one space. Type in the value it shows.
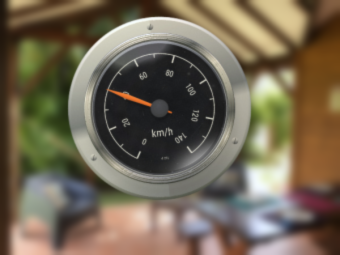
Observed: 40 km/h
